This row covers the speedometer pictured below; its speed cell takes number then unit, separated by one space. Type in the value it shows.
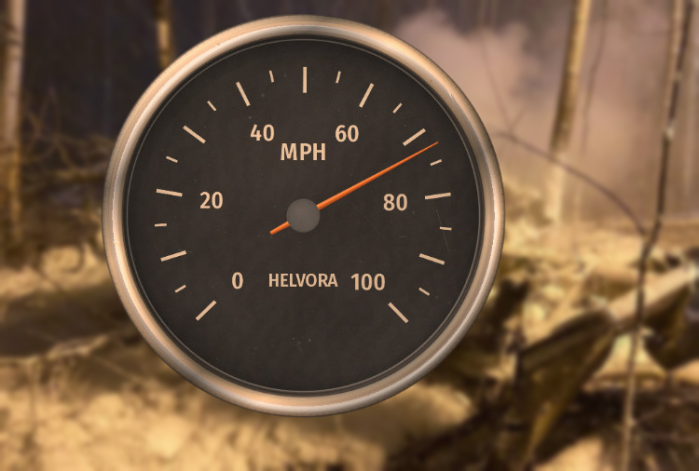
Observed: 72.5 mph
